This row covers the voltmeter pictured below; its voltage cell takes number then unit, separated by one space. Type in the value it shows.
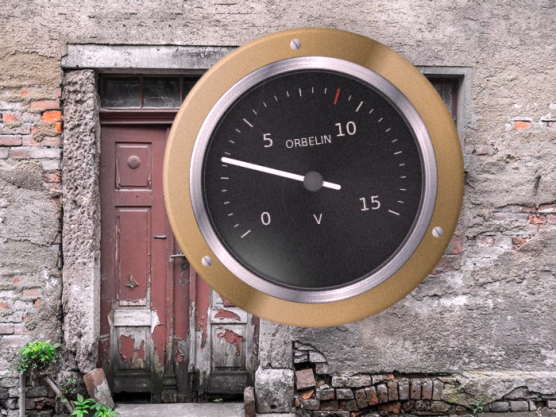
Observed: 3.25 V
